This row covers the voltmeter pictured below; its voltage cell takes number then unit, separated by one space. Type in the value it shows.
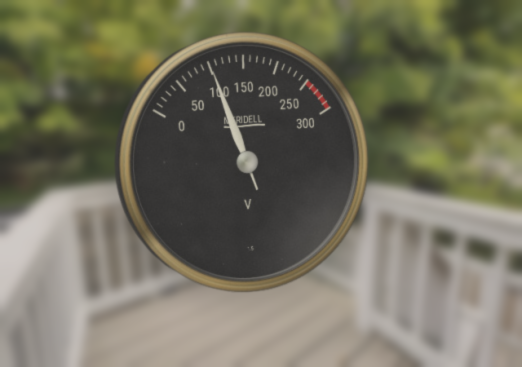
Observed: 100 V
